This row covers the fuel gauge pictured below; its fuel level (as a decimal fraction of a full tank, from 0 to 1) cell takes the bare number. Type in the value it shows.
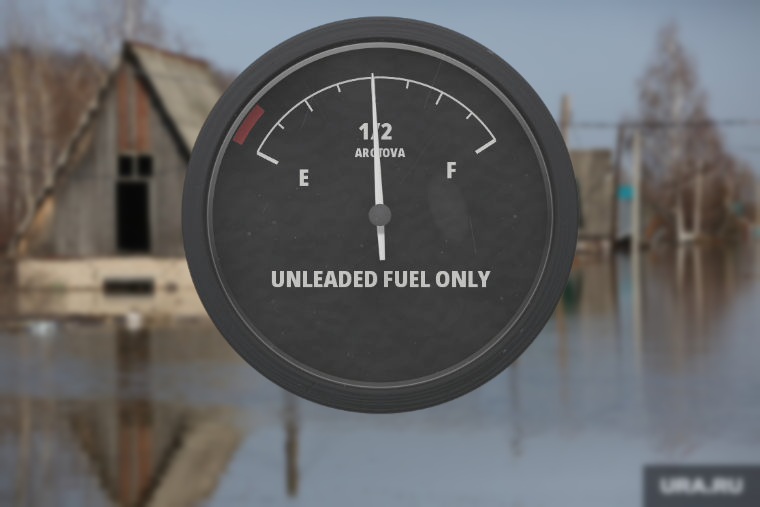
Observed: 0.5
